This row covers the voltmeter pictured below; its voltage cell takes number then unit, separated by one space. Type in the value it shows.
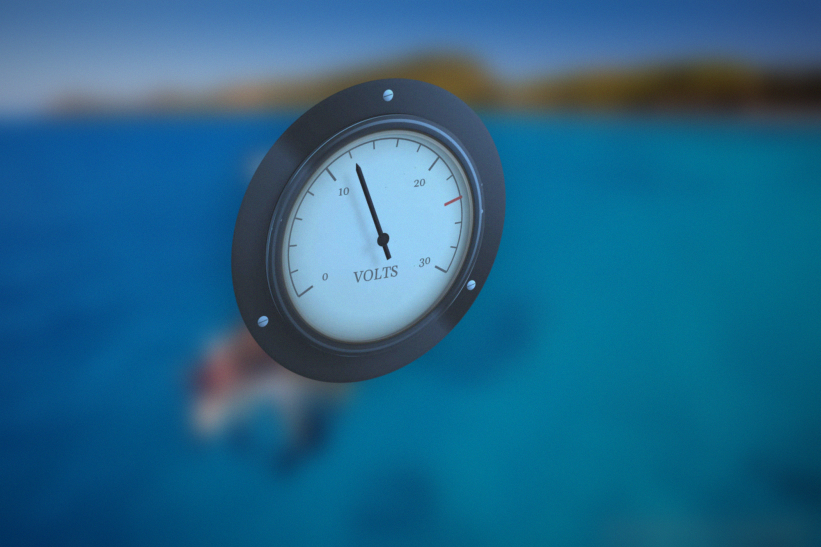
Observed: 12 V
